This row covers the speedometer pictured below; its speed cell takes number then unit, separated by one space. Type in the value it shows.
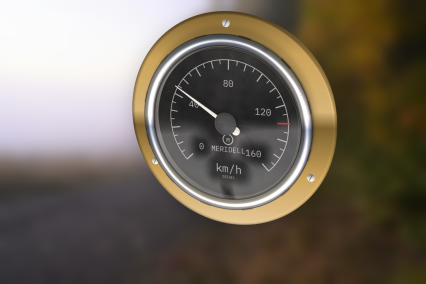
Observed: 45 km/h
